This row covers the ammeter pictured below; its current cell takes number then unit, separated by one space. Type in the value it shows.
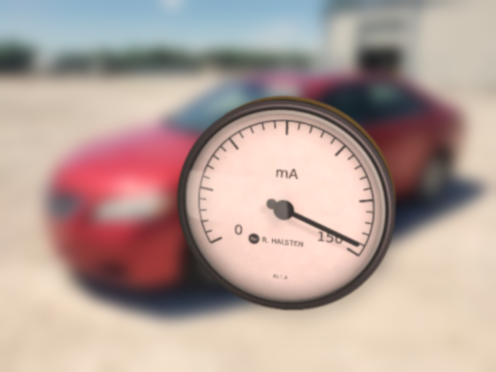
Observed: 145 mA
